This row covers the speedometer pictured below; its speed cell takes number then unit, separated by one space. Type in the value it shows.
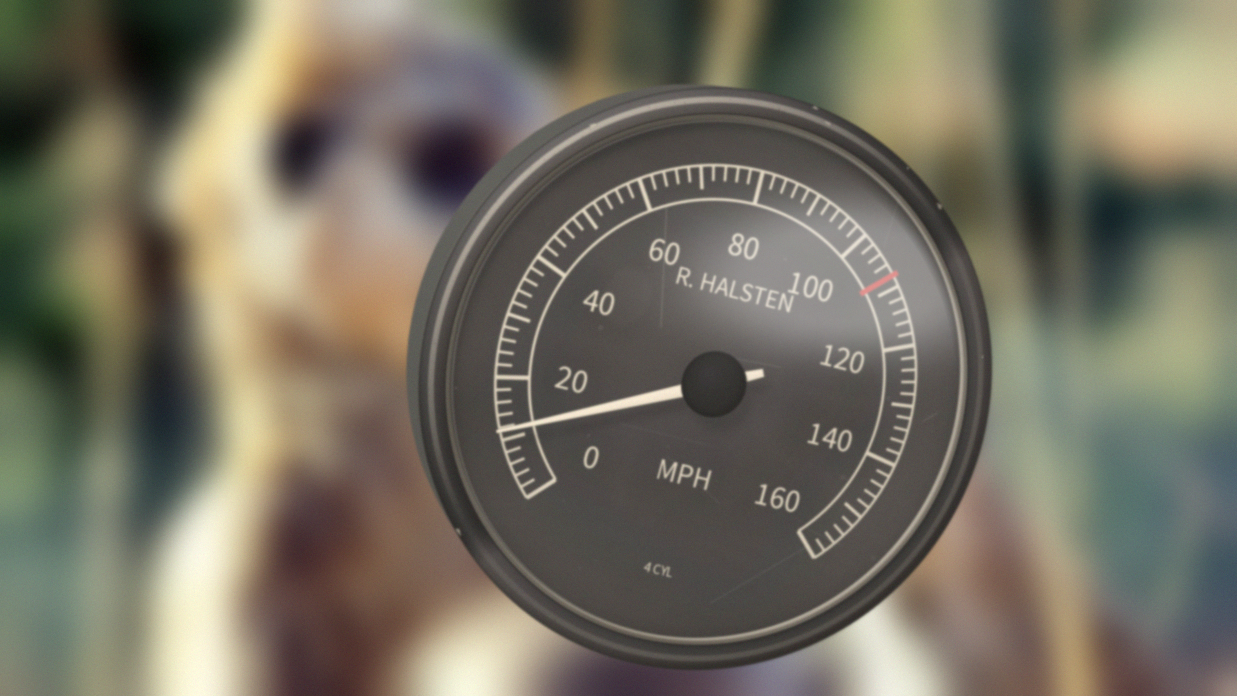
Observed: 12 mph
